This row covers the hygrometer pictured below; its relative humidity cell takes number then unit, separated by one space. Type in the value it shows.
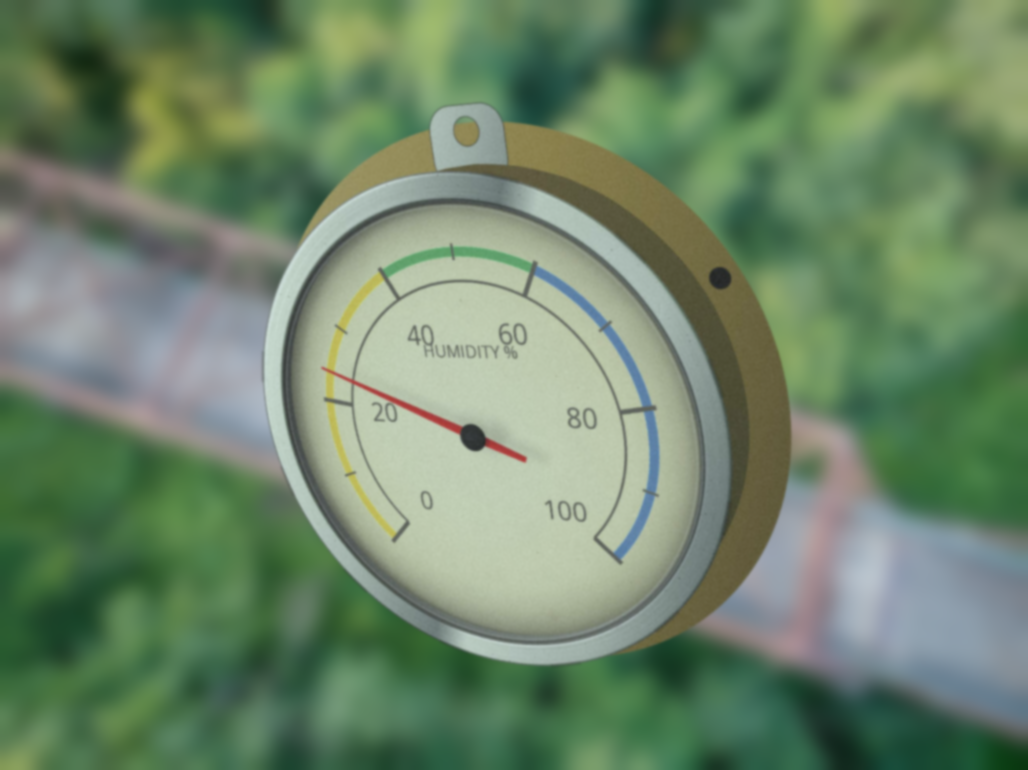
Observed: 25 %
